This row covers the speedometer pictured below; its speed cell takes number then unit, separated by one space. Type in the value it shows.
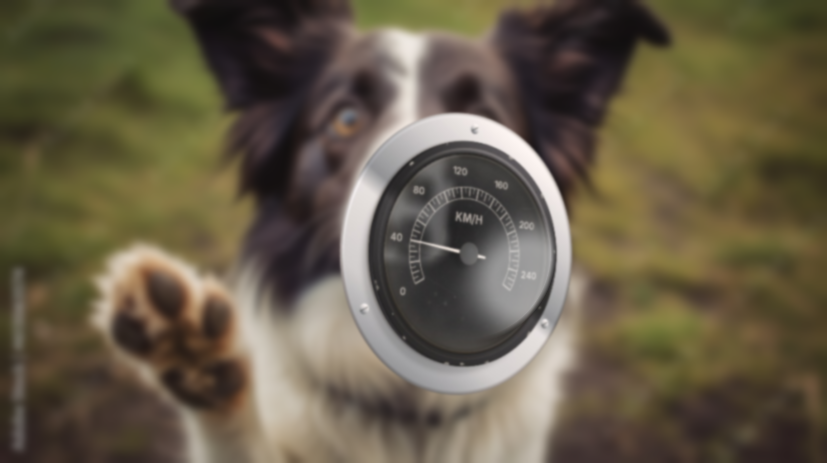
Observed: 40 km/h
